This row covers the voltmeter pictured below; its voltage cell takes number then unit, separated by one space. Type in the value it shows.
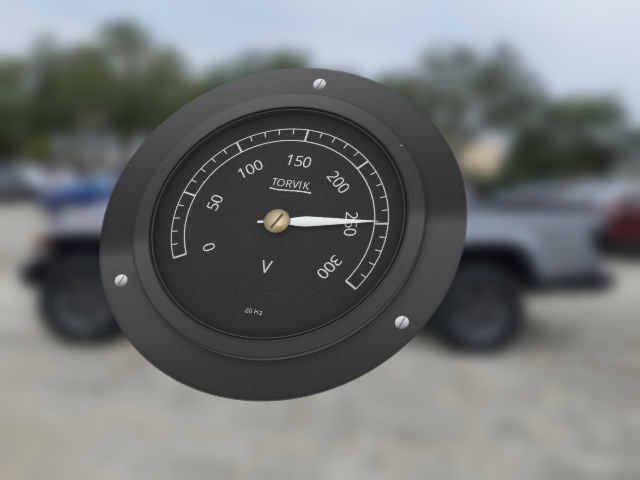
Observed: 250 V
